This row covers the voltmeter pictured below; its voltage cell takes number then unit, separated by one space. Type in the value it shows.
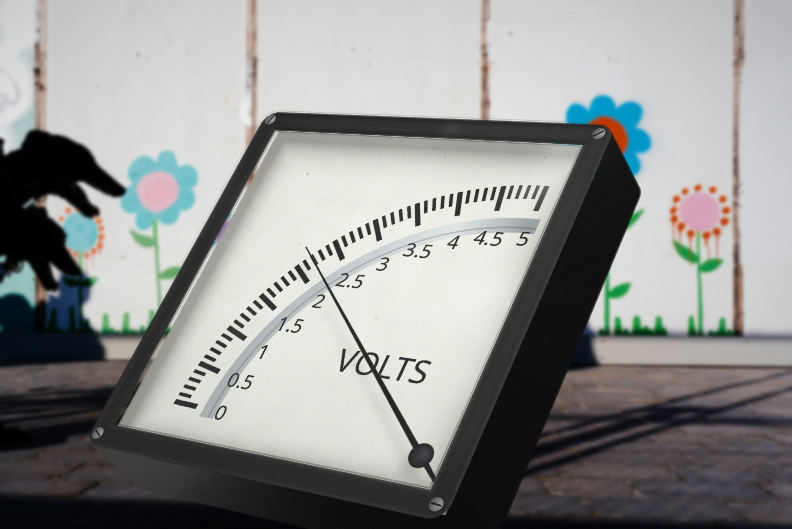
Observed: 2.2 V
